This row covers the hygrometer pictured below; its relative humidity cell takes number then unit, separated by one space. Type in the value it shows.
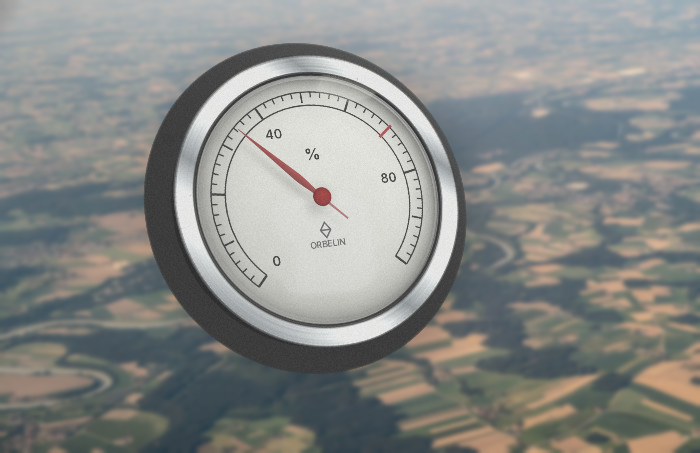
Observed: 34 %
